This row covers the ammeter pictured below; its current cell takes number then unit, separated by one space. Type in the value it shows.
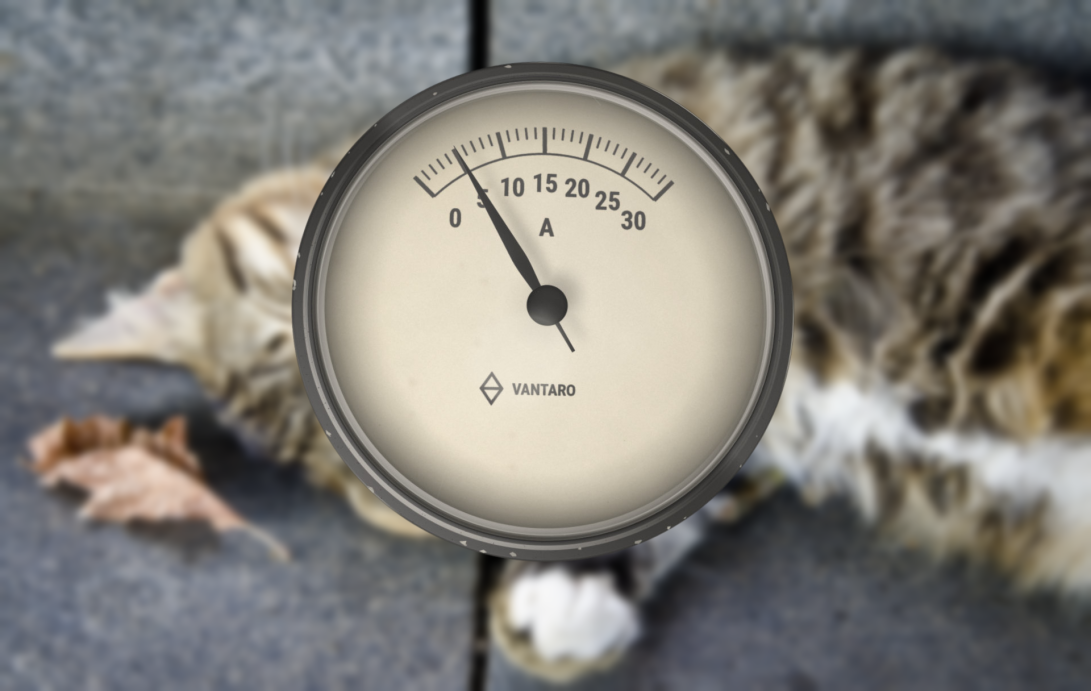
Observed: 5 A
